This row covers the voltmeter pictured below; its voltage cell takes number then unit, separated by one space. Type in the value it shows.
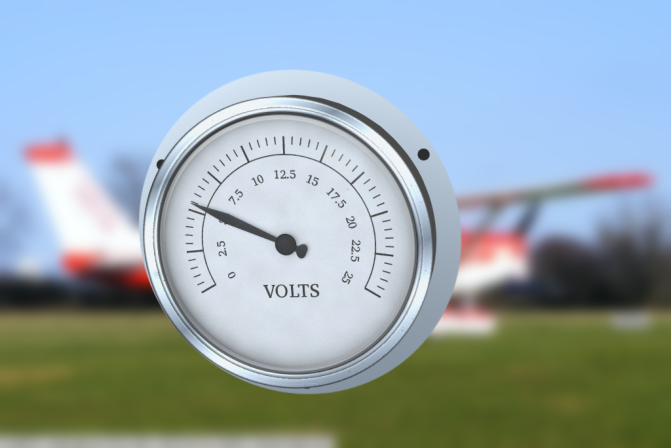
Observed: 5.5 V
